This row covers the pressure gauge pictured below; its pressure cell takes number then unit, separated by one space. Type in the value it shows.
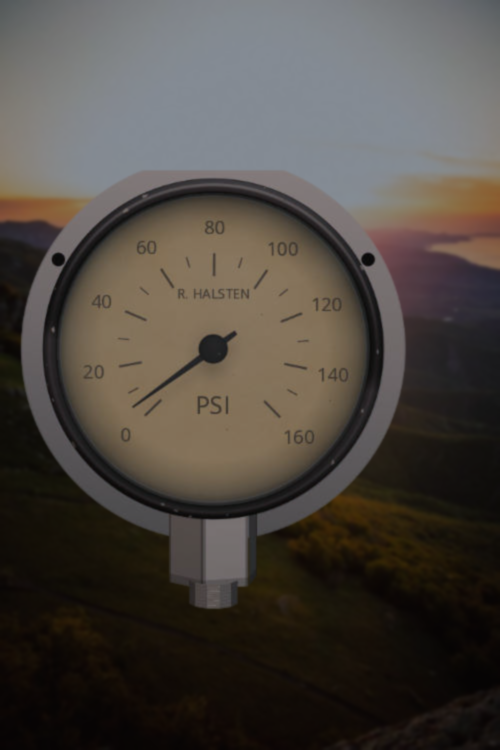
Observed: 5 psi
